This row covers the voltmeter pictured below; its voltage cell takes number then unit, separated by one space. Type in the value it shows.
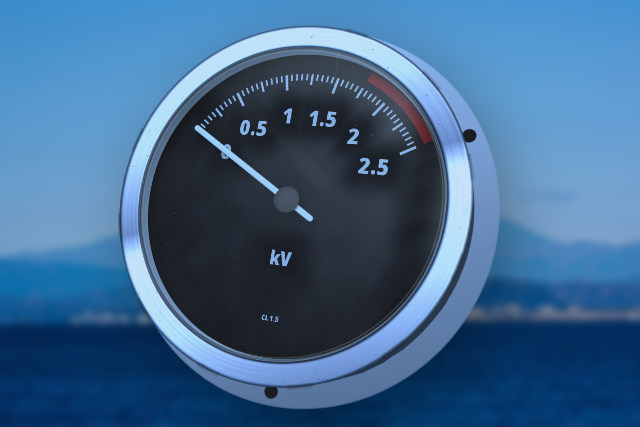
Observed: 0 kV
